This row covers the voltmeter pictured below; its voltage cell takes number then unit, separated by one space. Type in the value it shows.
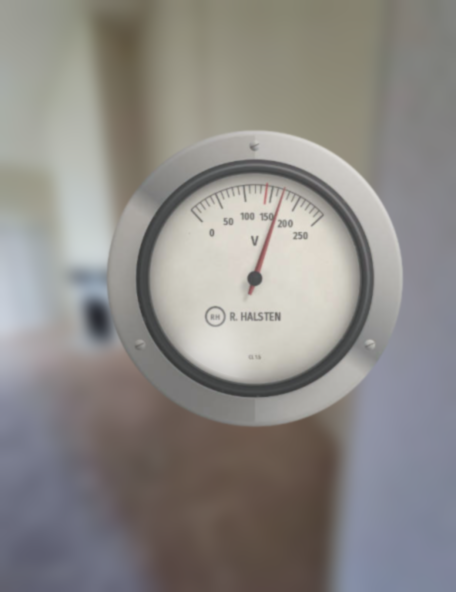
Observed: 170 V
